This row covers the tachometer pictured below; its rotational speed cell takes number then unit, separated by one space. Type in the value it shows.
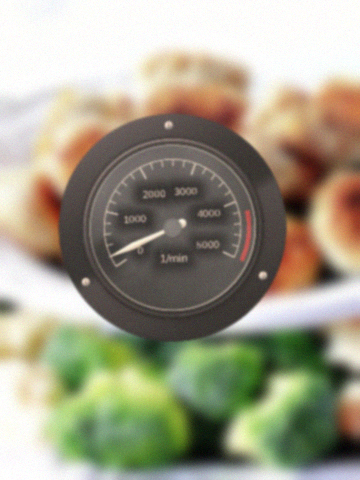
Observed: 200 rpm
